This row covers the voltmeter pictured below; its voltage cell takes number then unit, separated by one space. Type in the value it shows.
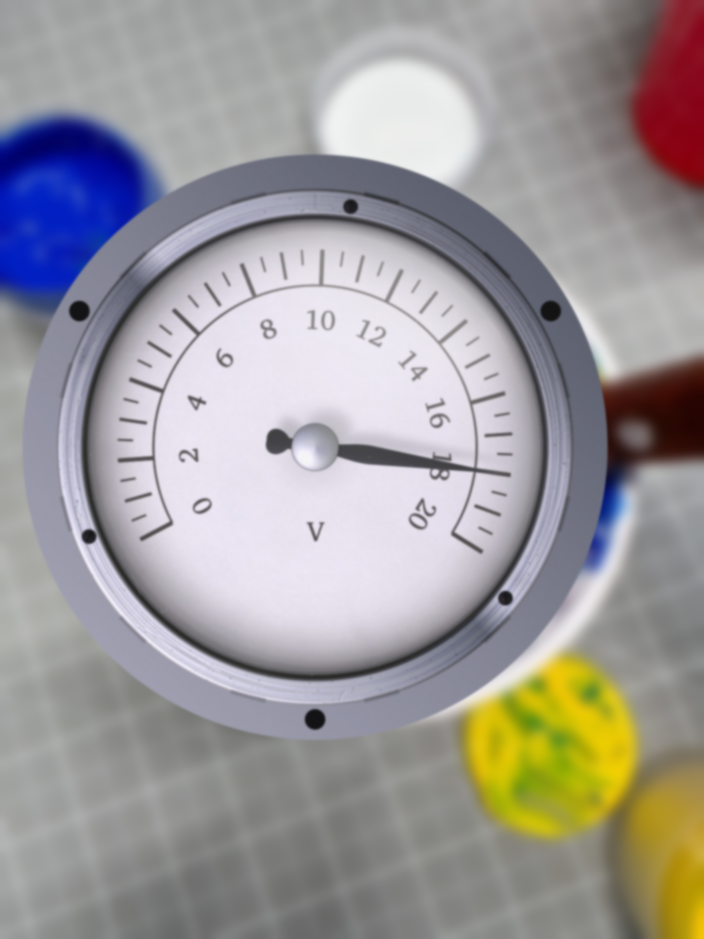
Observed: 18 V
